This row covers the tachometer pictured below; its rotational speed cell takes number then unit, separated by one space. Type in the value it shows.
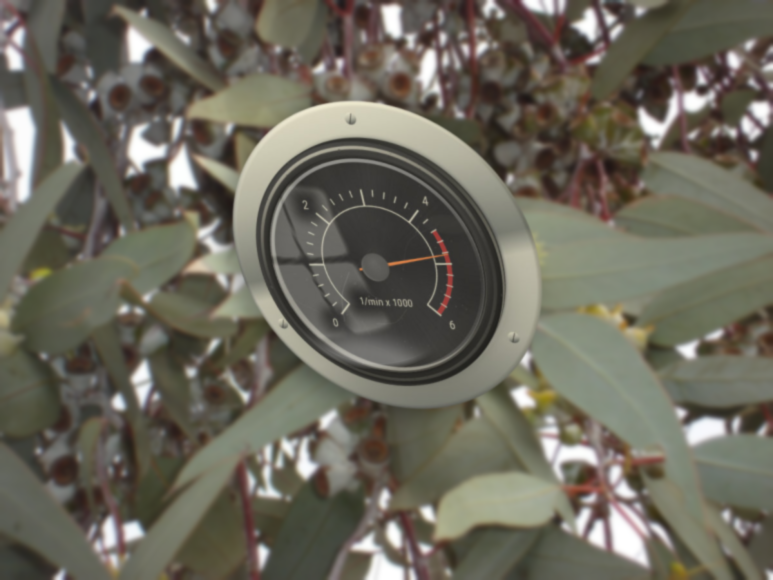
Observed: 4800 rpm
